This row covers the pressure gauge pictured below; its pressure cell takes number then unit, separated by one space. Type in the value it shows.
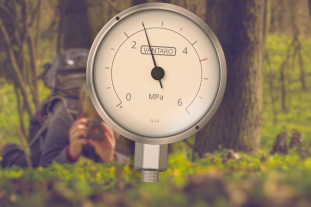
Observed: 2.5 MPa
